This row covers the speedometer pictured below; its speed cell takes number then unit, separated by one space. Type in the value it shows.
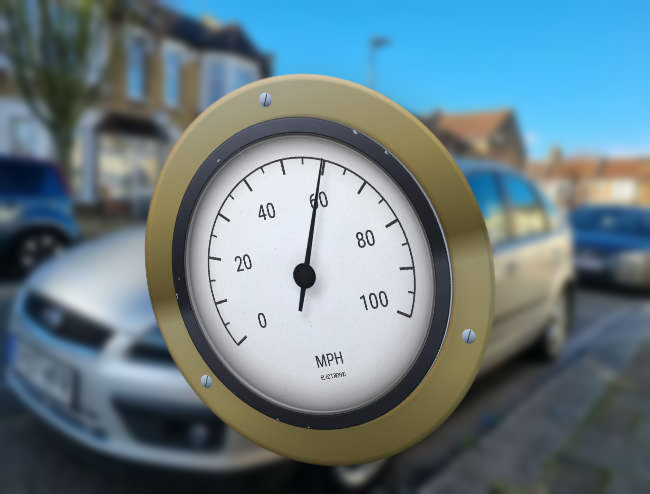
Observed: 60 mph
